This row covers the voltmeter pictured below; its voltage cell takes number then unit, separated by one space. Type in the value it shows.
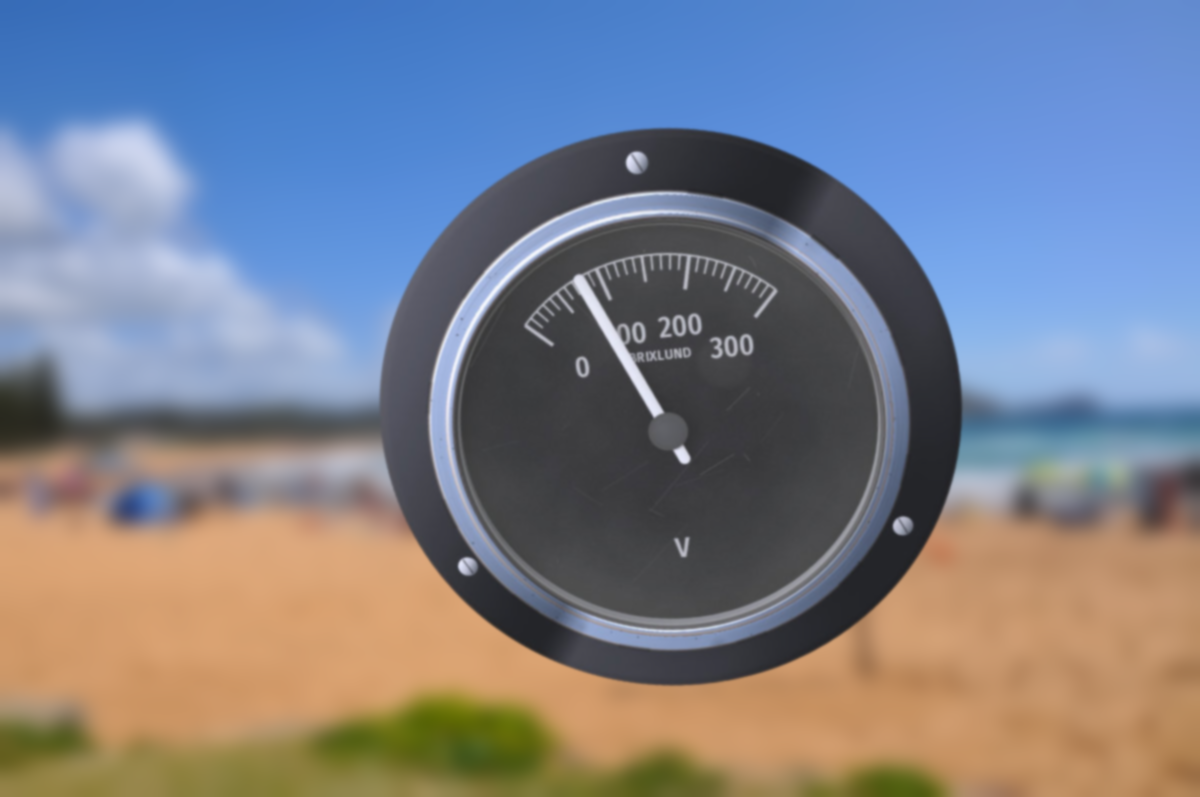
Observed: 80 V
